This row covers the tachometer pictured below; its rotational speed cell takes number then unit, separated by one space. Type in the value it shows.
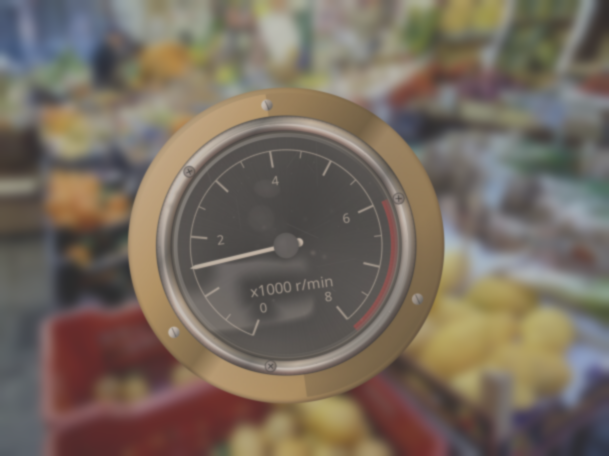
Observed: 1500 rpm
